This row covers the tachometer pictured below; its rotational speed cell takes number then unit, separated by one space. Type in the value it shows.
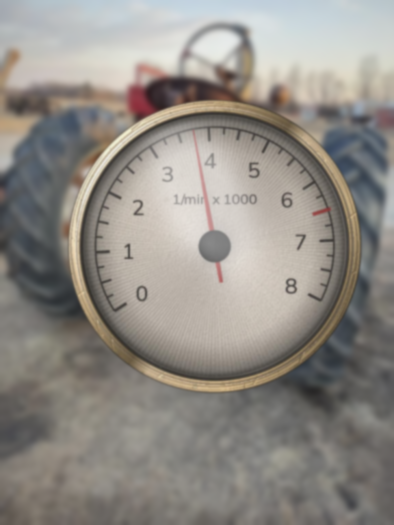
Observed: 3750 rpm
